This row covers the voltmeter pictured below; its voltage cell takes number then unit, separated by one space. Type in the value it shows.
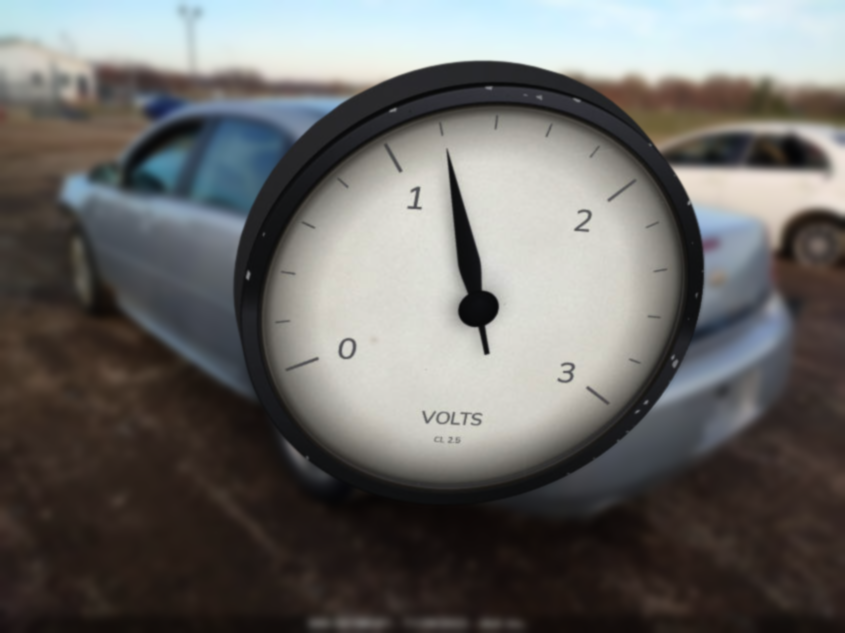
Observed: 1.2 V
